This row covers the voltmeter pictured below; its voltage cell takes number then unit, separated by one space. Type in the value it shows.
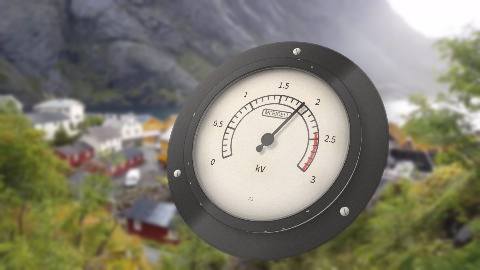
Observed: 1.9 kV
